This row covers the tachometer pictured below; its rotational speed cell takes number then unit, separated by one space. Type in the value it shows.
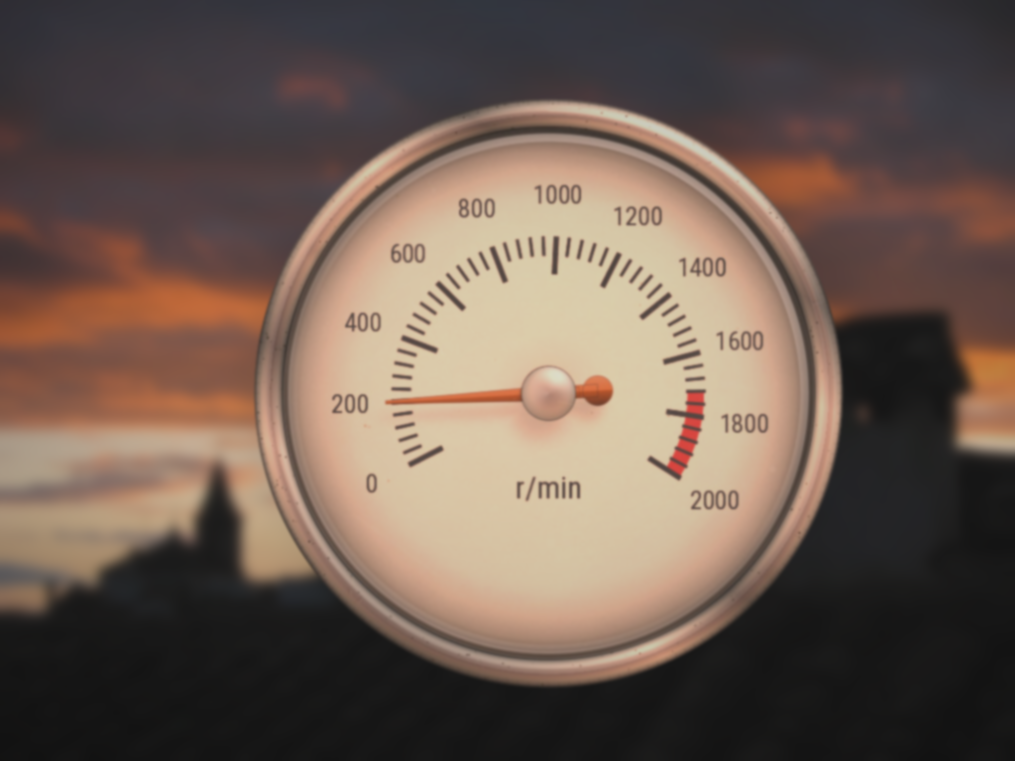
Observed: 200 rpm
